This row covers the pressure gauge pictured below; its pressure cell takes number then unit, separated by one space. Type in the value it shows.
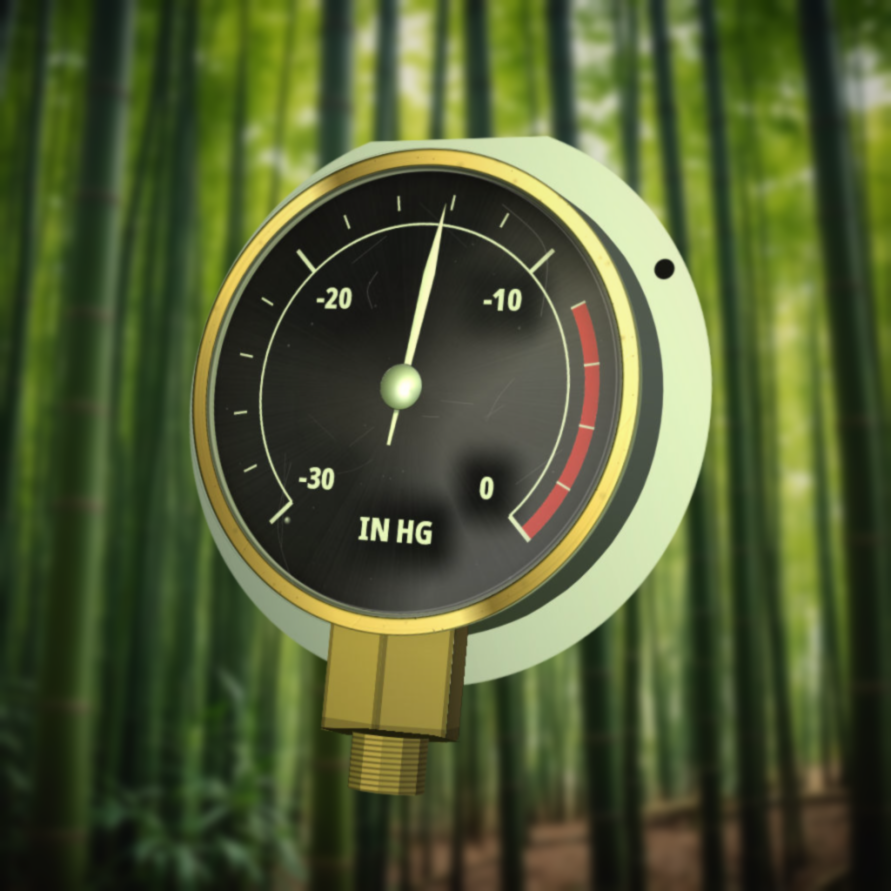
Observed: -14 inHg
